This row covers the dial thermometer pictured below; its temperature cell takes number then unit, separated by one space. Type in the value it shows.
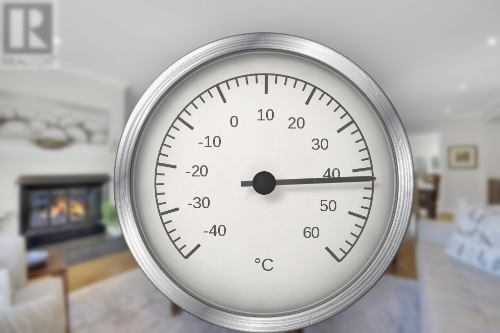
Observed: 42 °C
